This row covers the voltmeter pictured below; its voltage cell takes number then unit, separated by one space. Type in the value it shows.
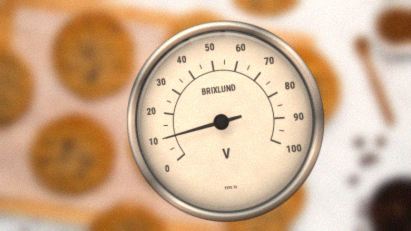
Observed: 10 V
